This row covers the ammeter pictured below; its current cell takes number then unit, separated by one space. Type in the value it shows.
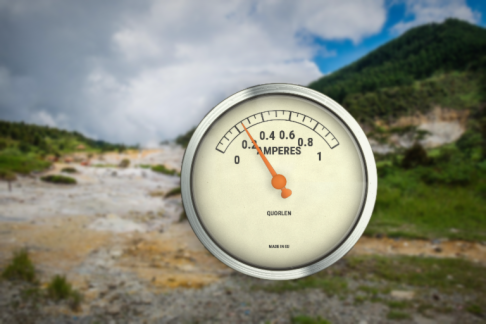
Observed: 0.25 A
